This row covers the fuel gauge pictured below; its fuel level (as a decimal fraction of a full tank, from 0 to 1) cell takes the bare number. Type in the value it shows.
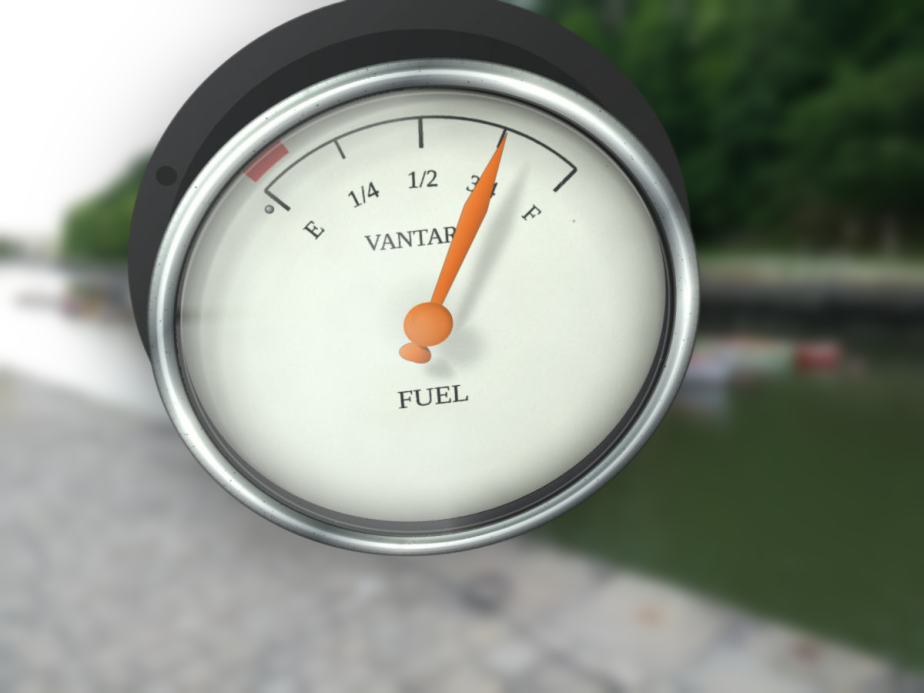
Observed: 0.75
